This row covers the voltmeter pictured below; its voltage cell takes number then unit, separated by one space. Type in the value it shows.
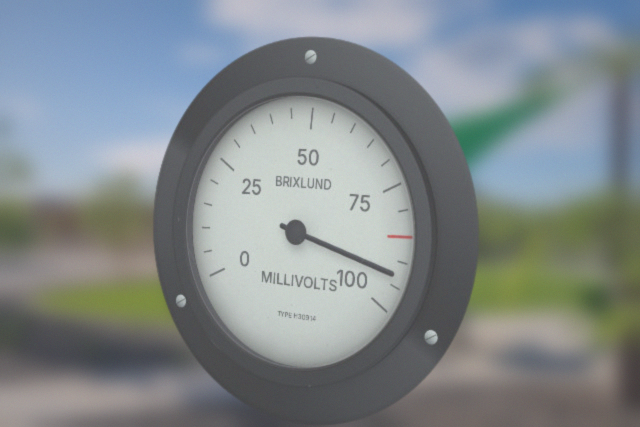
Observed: 92.5 mV
